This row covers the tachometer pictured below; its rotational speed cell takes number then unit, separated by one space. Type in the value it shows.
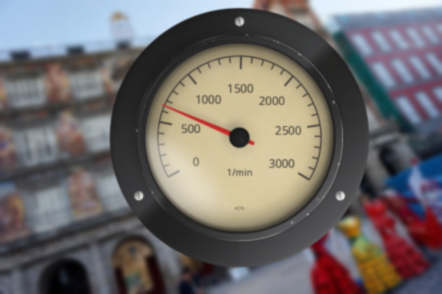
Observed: 650 rpm
